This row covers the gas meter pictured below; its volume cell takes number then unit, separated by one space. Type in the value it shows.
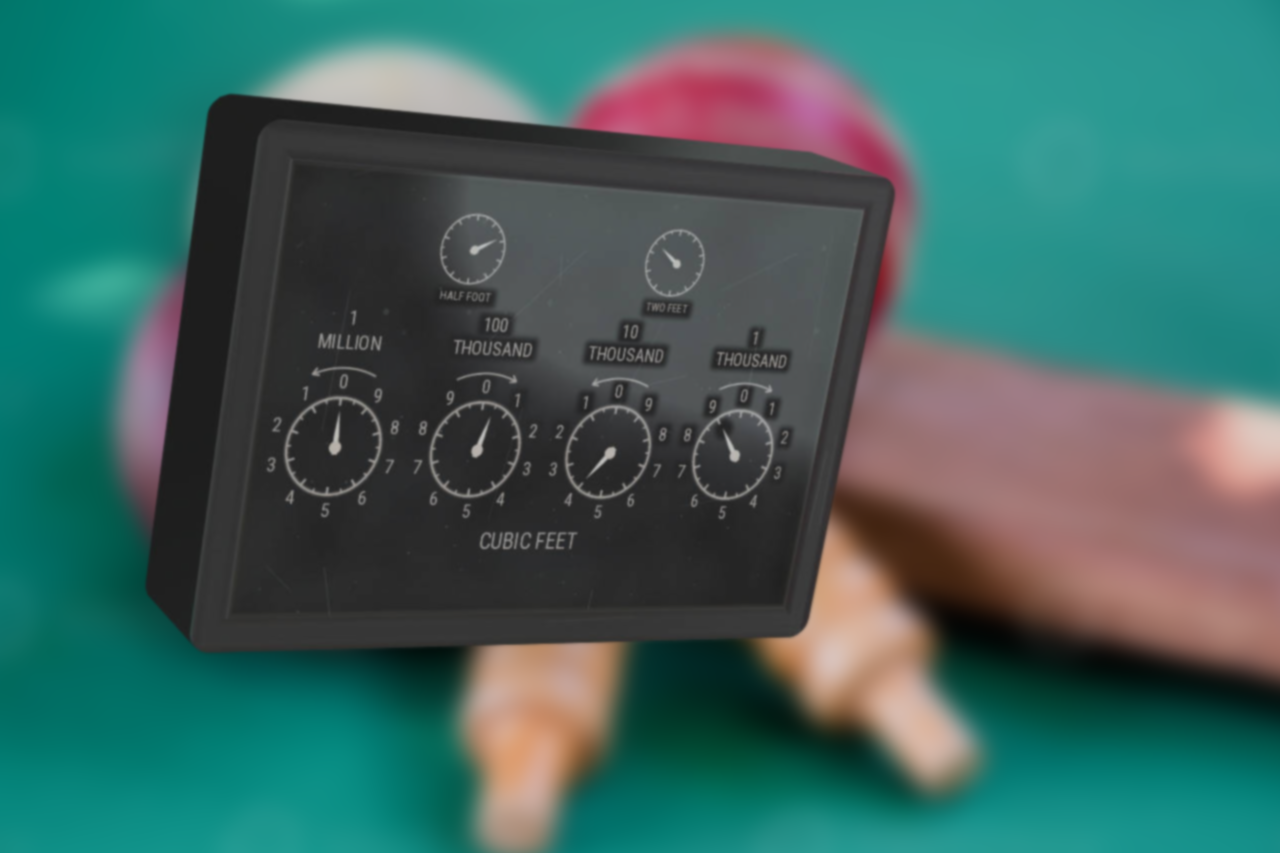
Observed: 3900 ft³
